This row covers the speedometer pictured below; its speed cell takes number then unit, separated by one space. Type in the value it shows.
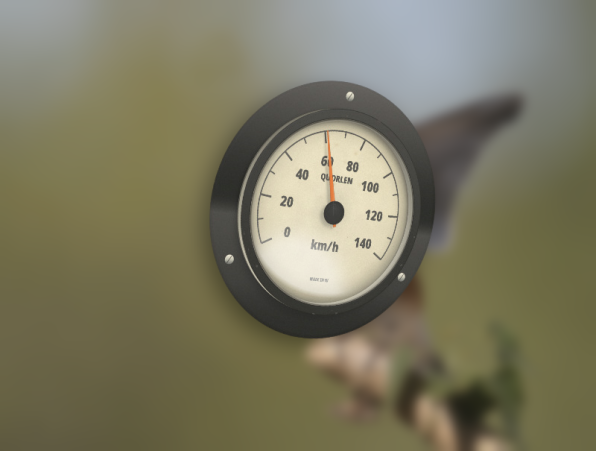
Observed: 60 km/h
